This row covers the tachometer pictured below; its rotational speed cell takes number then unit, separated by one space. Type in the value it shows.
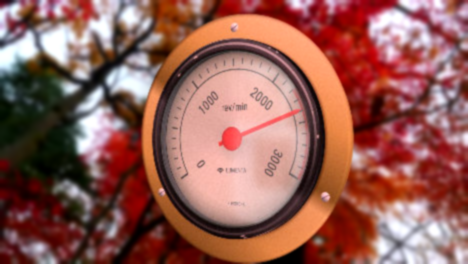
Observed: 2400 rpm
